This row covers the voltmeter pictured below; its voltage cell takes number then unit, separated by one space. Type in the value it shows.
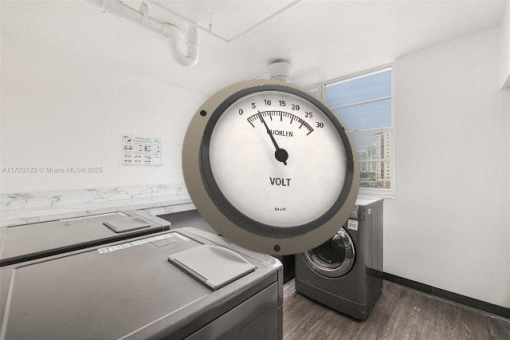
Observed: 5 V
